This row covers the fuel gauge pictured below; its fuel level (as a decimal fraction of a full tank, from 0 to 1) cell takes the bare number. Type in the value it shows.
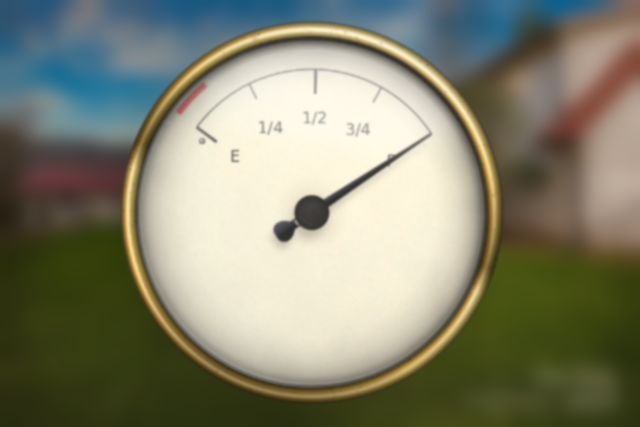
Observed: 1
